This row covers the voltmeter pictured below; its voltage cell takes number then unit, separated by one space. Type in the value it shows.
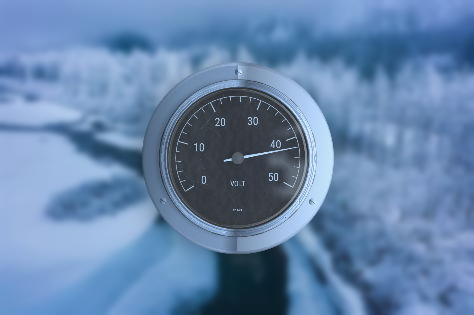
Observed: 42 V
